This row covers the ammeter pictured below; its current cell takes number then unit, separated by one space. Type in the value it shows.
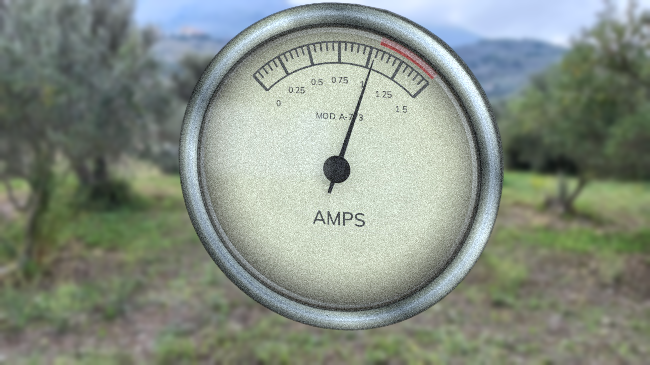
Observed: 1.05 A
